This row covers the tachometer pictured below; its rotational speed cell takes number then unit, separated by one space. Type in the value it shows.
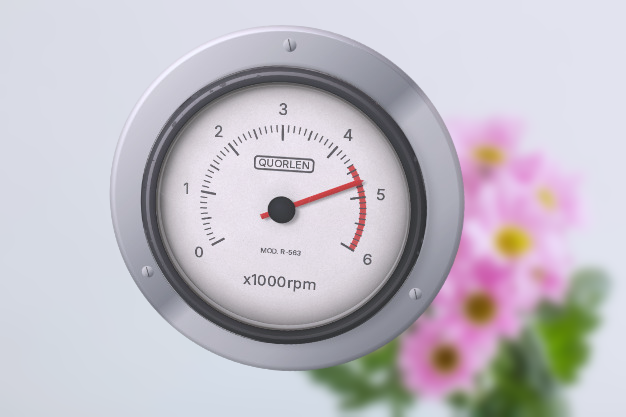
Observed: 4700 rpm
